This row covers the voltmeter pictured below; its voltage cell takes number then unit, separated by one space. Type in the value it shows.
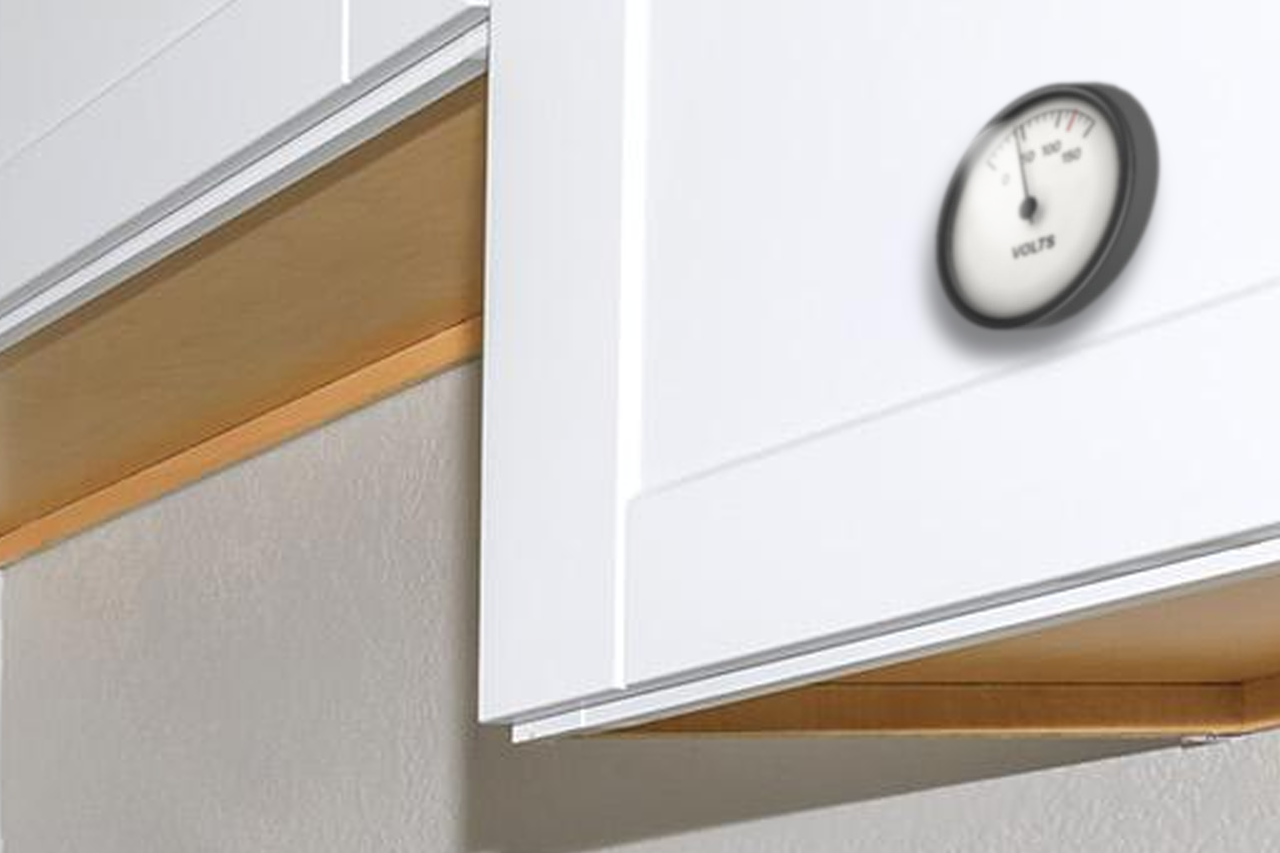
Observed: 50 V
